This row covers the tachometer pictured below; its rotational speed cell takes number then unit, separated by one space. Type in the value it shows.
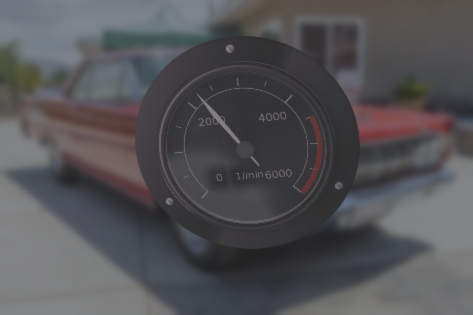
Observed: 2250 rpm
